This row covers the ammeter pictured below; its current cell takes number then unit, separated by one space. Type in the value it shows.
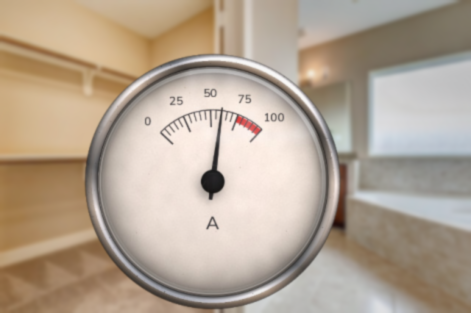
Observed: 60 A
